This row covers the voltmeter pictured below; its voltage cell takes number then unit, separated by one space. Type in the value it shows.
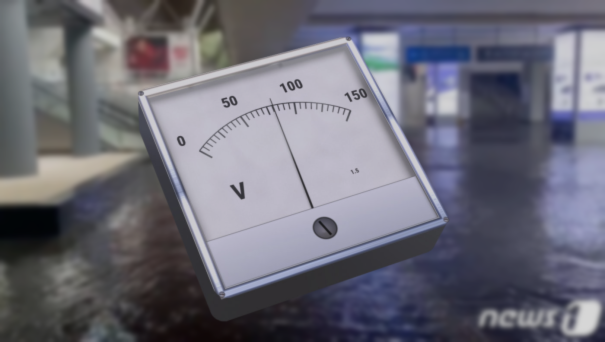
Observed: 80 V
